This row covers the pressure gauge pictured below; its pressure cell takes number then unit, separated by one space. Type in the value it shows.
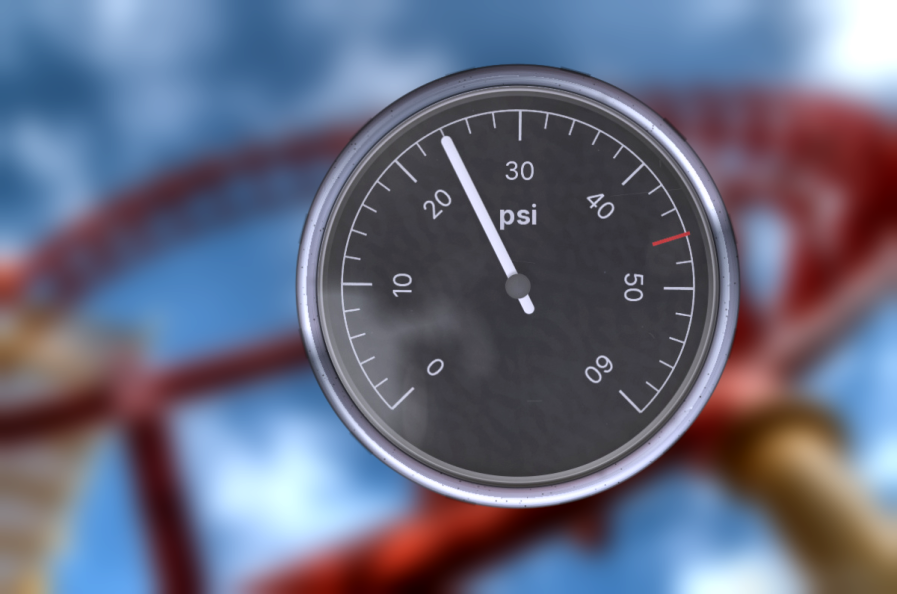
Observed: 24 psi
